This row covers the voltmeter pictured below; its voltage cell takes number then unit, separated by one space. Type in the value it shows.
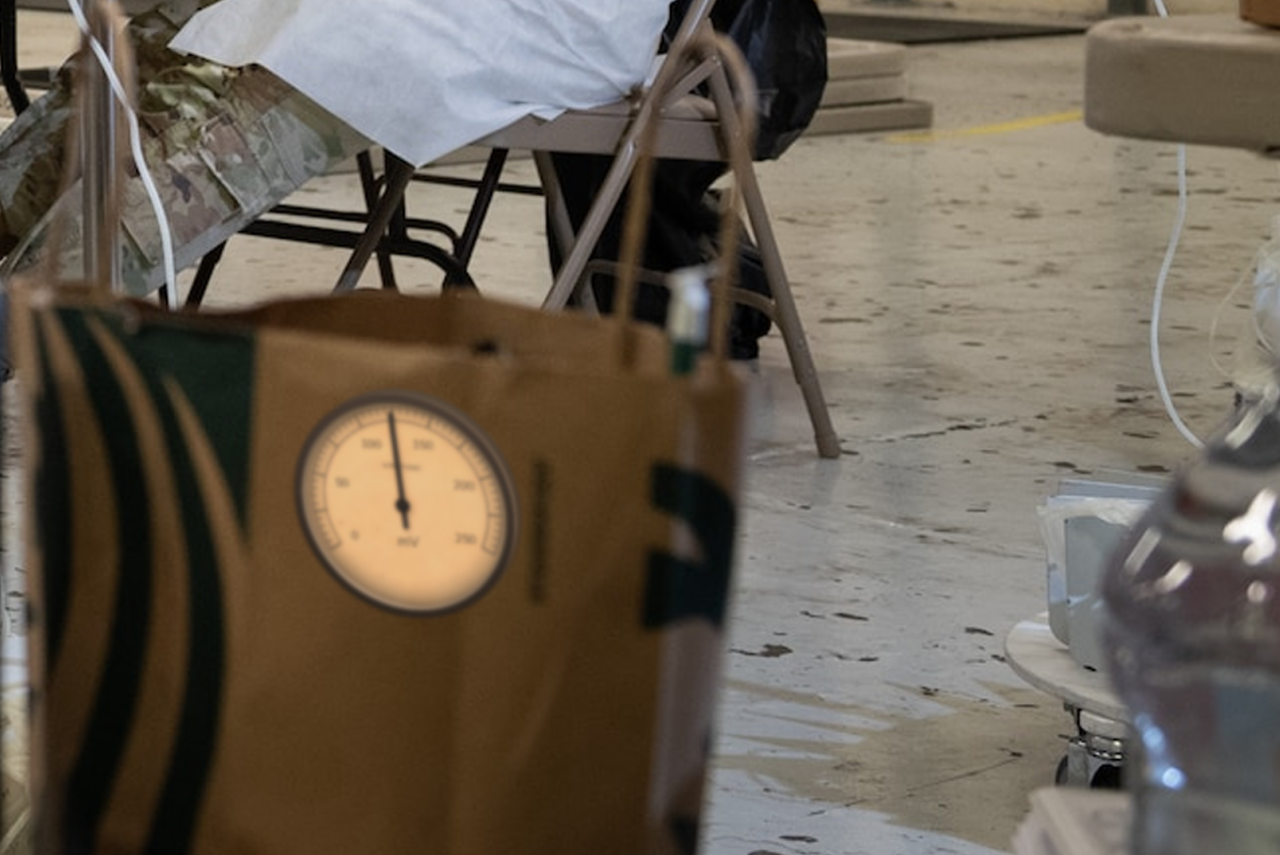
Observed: 125 mV
